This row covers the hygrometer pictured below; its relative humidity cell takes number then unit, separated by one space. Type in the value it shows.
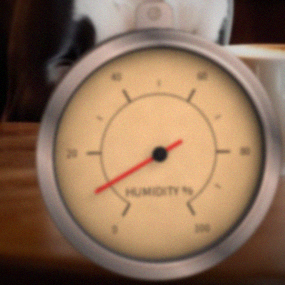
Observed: 10 %
